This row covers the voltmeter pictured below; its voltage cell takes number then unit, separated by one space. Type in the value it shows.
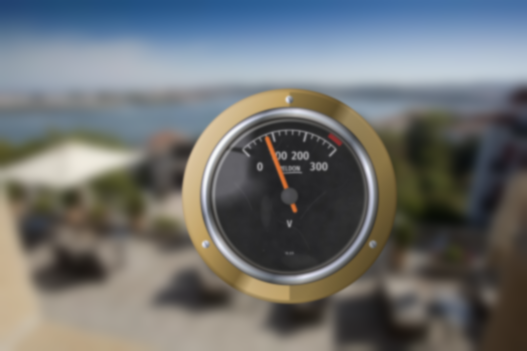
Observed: 80 V
